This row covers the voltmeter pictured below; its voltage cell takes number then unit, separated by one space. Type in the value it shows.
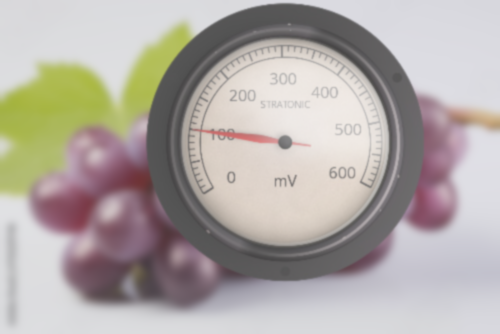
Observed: 100 mV
